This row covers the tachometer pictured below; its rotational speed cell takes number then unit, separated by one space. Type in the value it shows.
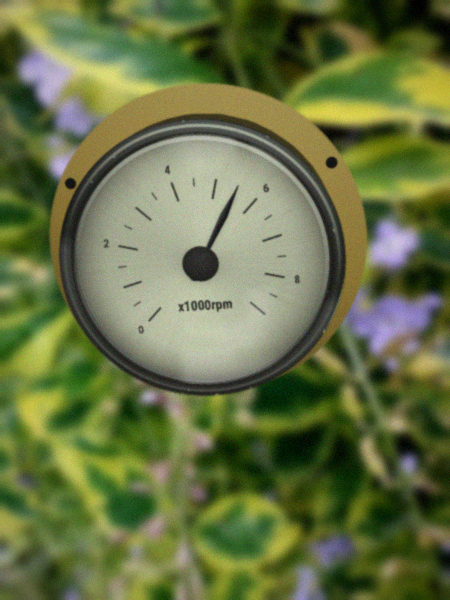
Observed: 5500 rpm
